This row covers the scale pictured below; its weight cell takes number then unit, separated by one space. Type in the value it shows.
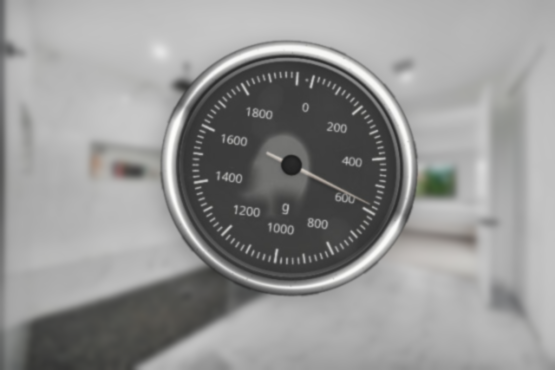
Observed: 580 g
